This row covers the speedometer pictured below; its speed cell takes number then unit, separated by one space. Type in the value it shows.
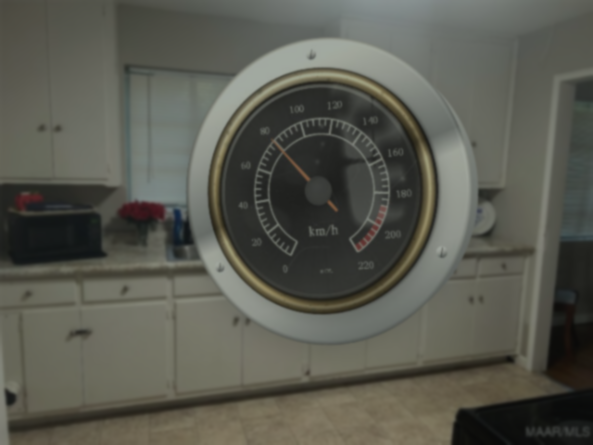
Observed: 80 km/h
